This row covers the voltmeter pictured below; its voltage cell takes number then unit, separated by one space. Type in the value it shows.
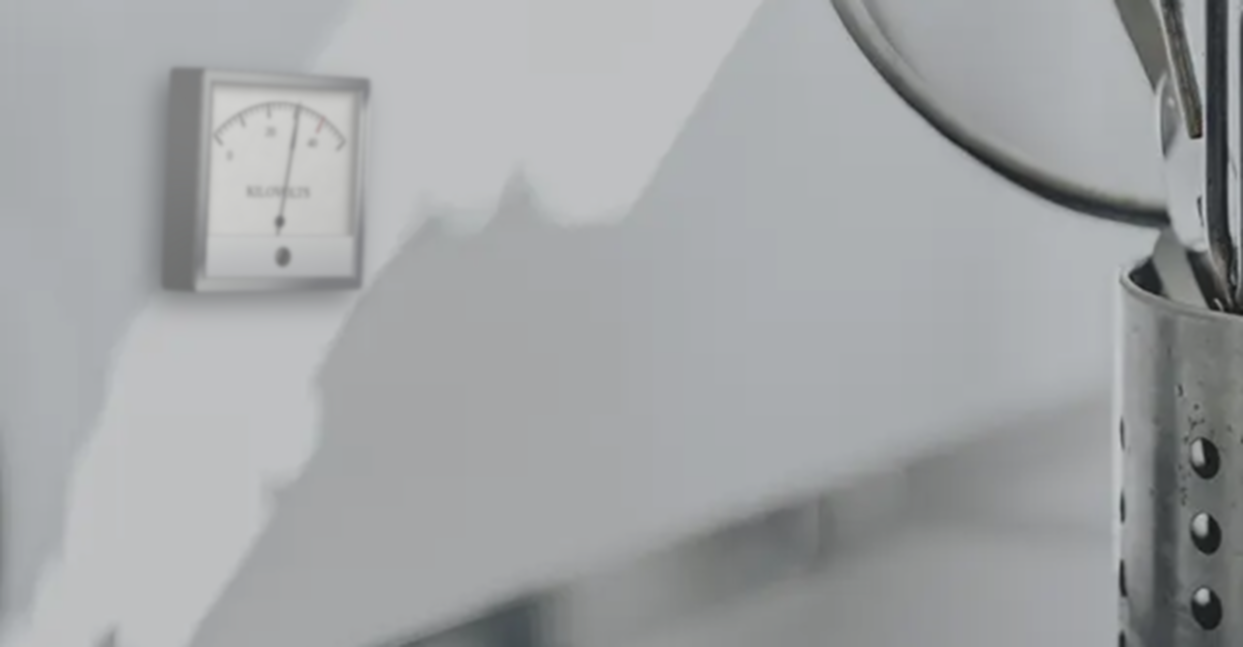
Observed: 30 kV
